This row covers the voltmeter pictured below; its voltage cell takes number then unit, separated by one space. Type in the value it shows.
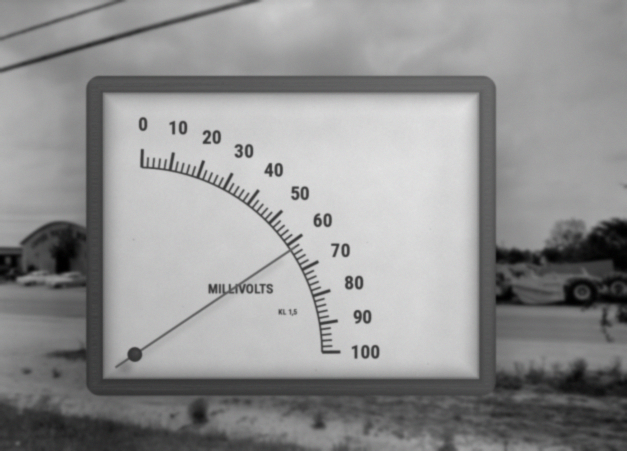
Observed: 62 mV
